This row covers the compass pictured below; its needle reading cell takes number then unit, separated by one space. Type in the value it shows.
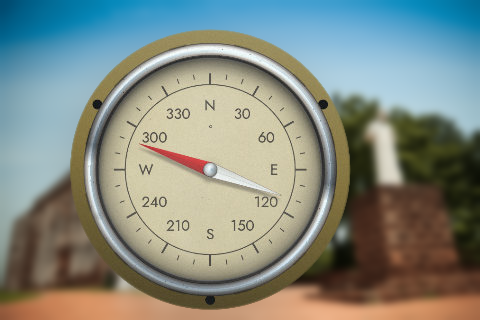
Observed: 290 °
